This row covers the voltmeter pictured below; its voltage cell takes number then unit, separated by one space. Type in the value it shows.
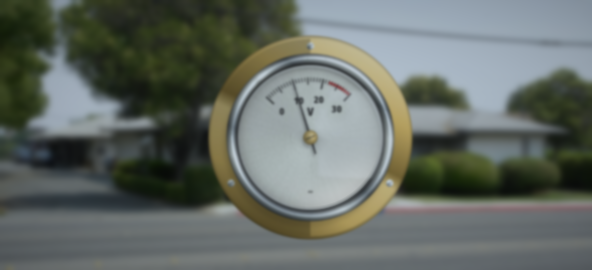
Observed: 10 V
